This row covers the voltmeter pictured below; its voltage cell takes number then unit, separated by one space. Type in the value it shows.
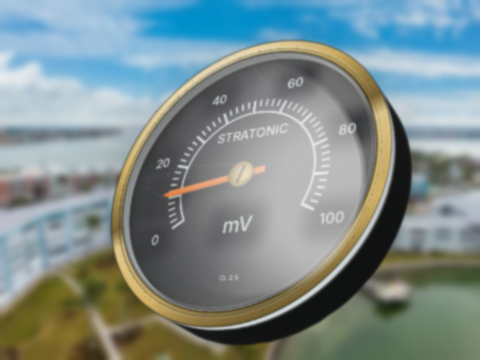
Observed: 10 mV
